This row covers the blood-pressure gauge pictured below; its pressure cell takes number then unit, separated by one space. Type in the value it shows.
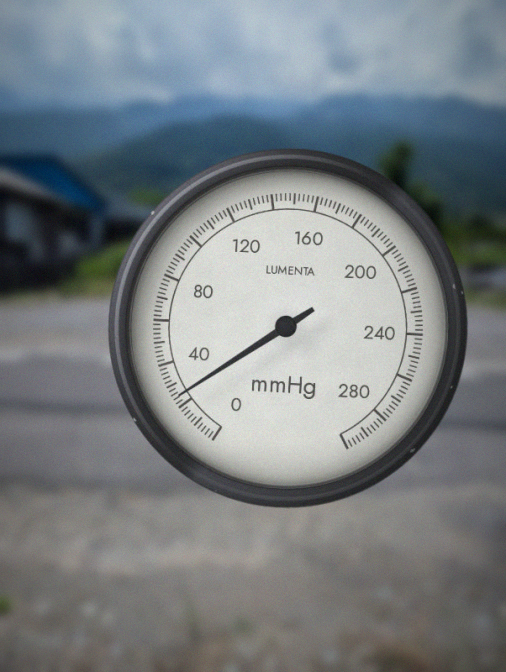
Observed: 24 mmHg
